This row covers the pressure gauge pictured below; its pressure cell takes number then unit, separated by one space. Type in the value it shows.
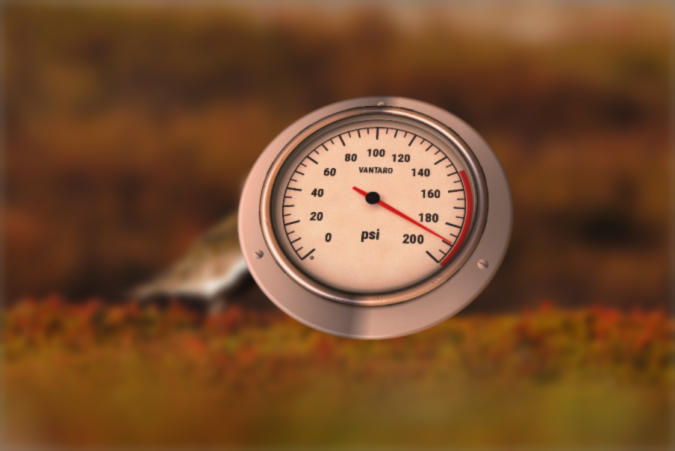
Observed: 190 psi
